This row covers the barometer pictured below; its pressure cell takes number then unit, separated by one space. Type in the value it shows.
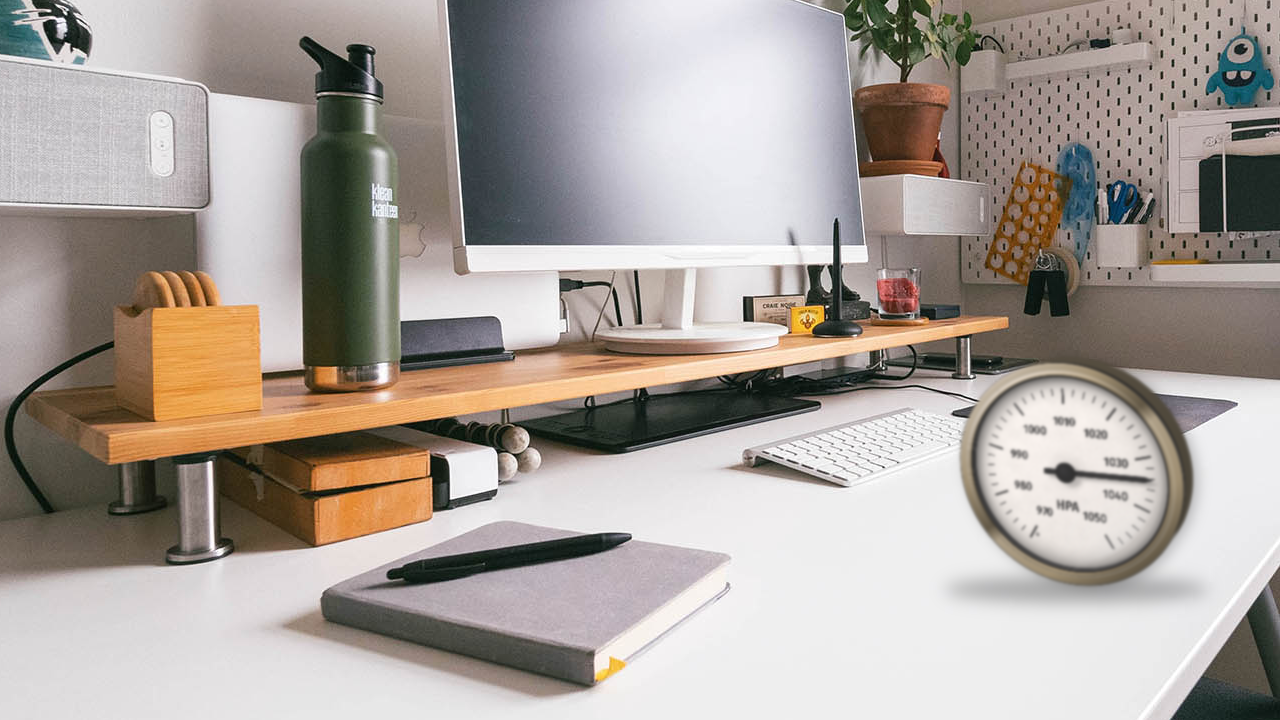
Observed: 1034 hPa
